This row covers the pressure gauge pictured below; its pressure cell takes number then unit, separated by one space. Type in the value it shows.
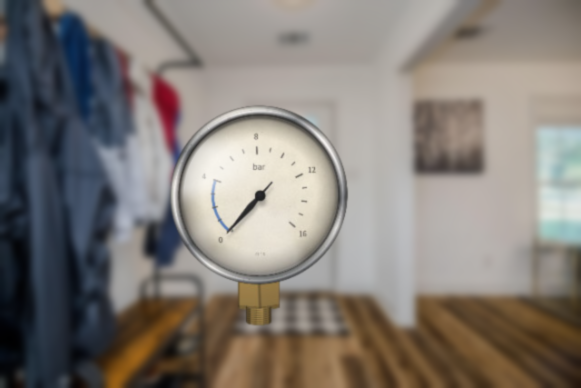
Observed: 0 bar
